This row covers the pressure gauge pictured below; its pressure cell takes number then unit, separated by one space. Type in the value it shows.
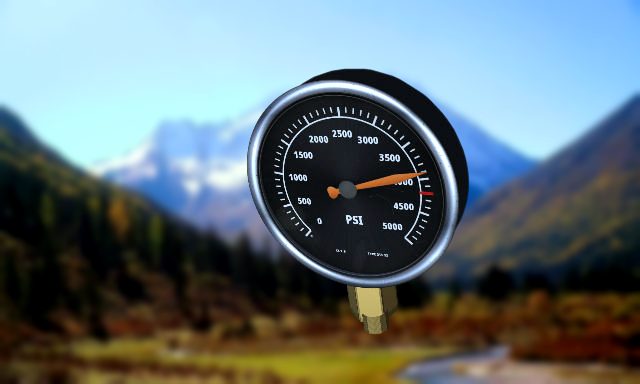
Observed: 3900 psi
